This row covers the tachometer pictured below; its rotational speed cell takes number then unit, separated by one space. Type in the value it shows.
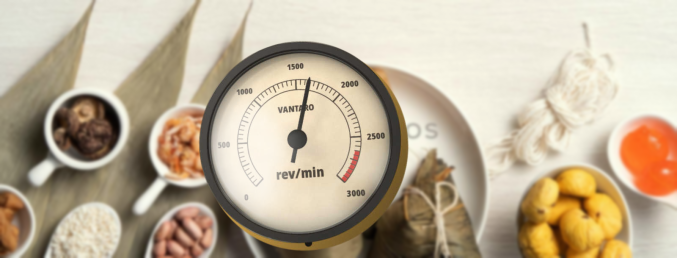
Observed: 1650 rpm
